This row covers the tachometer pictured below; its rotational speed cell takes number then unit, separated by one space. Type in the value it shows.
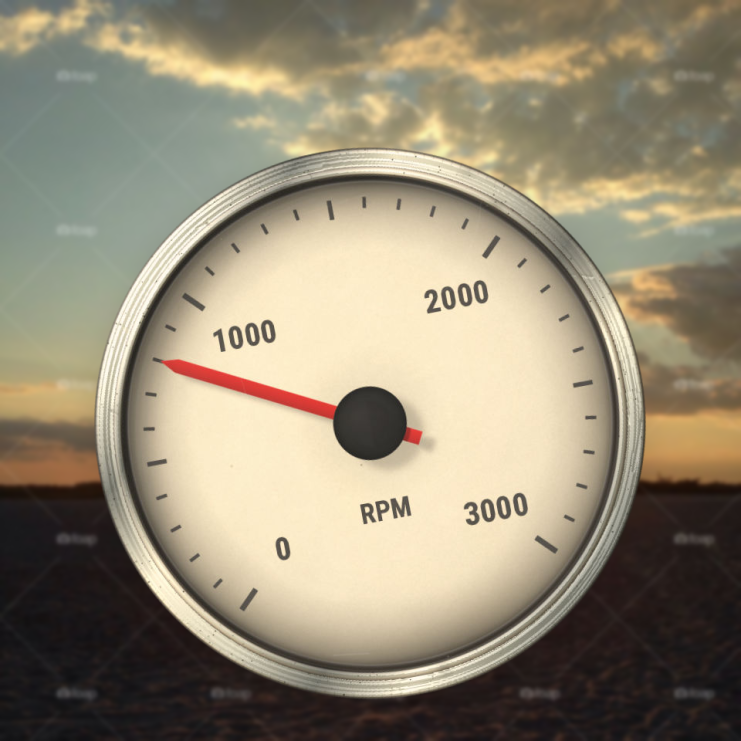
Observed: 800 rpm
